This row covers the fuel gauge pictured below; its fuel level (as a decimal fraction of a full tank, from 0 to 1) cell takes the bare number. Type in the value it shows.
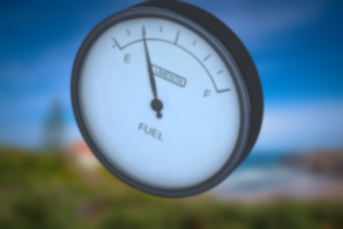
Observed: 0.25
